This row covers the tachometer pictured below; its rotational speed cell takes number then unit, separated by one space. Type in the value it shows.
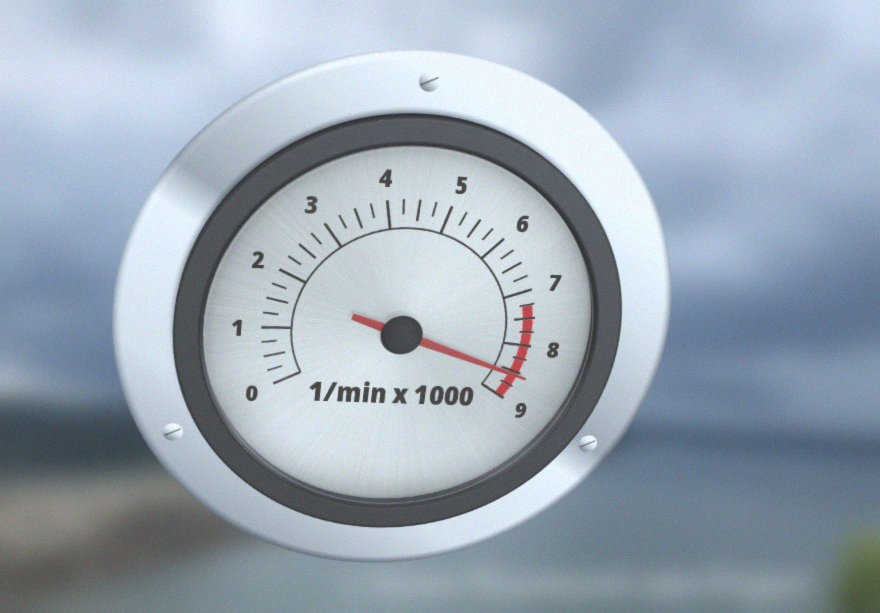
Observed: 8500 rpm
